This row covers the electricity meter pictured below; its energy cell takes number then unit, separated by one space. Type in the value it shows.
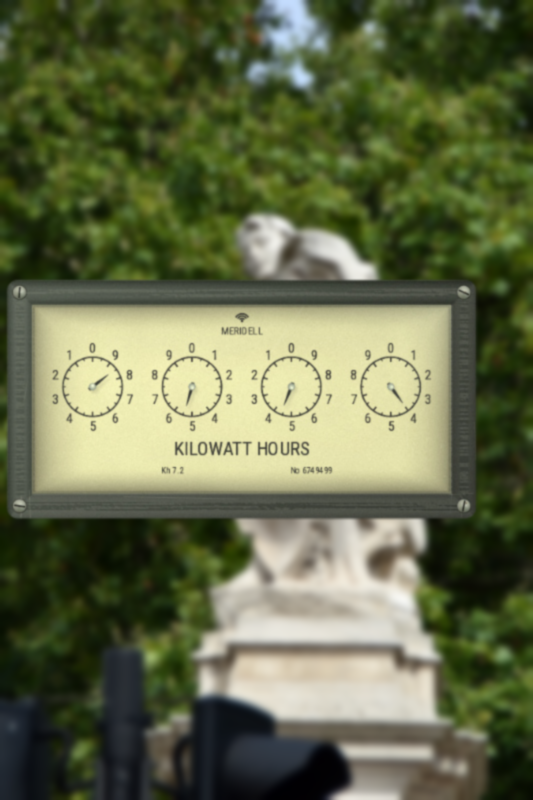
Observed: 8544 kWh
